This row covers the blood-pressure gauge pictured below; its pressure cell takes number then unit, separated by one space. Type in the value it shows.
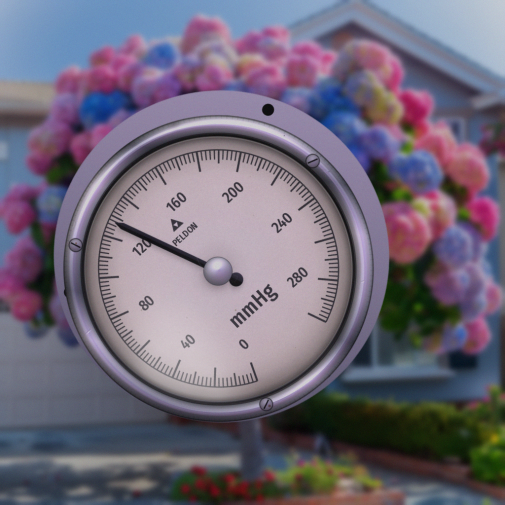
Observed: 128 mmHg
